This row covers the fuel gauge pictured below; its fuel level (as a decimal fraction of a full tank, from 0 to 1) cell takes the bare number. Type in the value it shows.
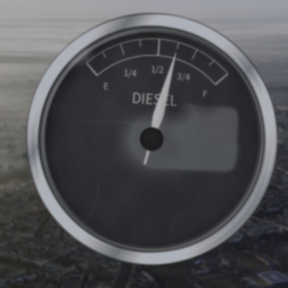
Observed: 0.625
